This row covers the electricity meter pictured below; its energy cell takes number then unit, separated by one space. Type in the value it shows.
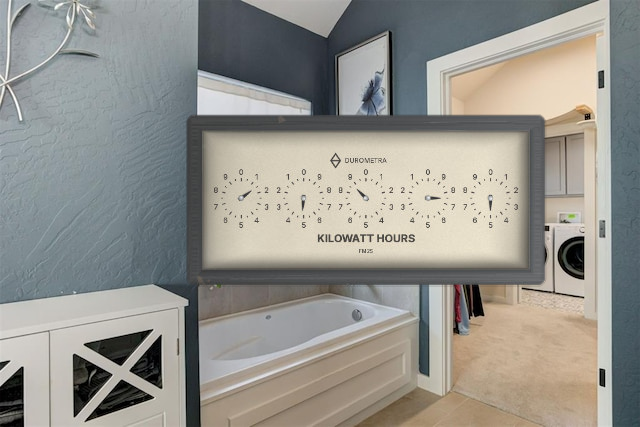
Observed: 14875 kWh
